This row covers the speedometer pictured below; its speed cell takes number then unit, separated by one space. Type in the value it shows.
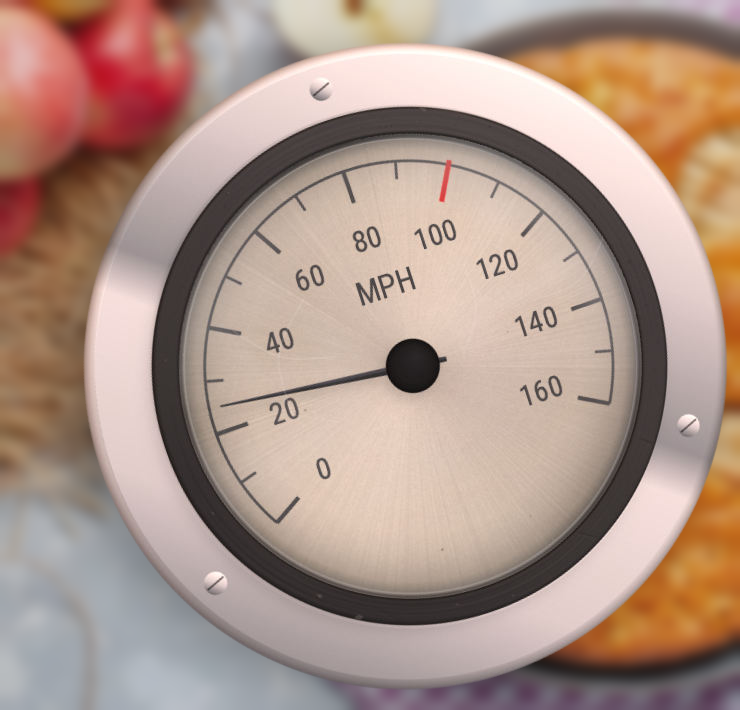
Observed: 25 mph
